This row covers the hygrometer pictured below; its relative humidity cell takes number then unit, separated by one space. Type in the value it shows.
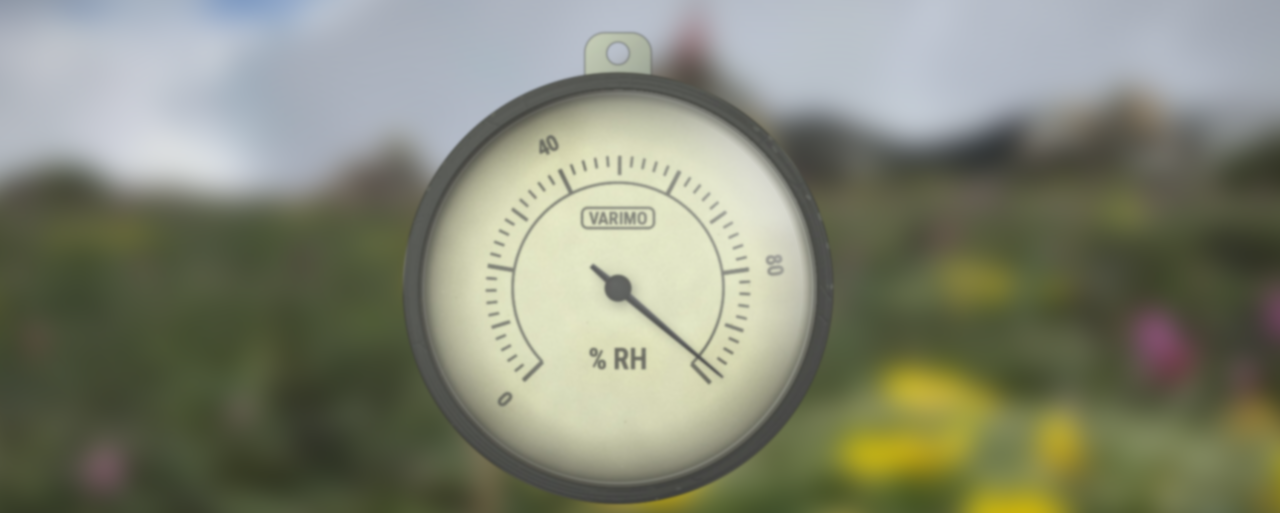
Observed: 98 %
